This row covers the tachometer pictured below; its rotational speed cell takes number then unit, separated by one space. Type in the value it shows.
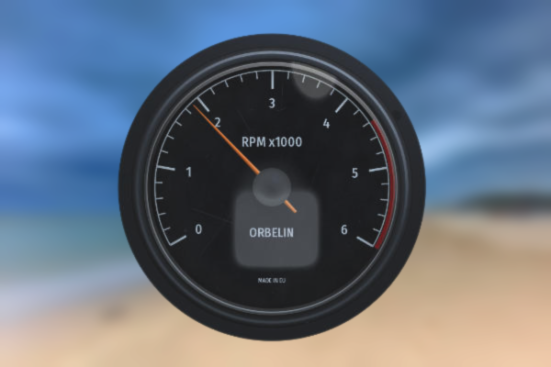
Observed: 1900 rpm
